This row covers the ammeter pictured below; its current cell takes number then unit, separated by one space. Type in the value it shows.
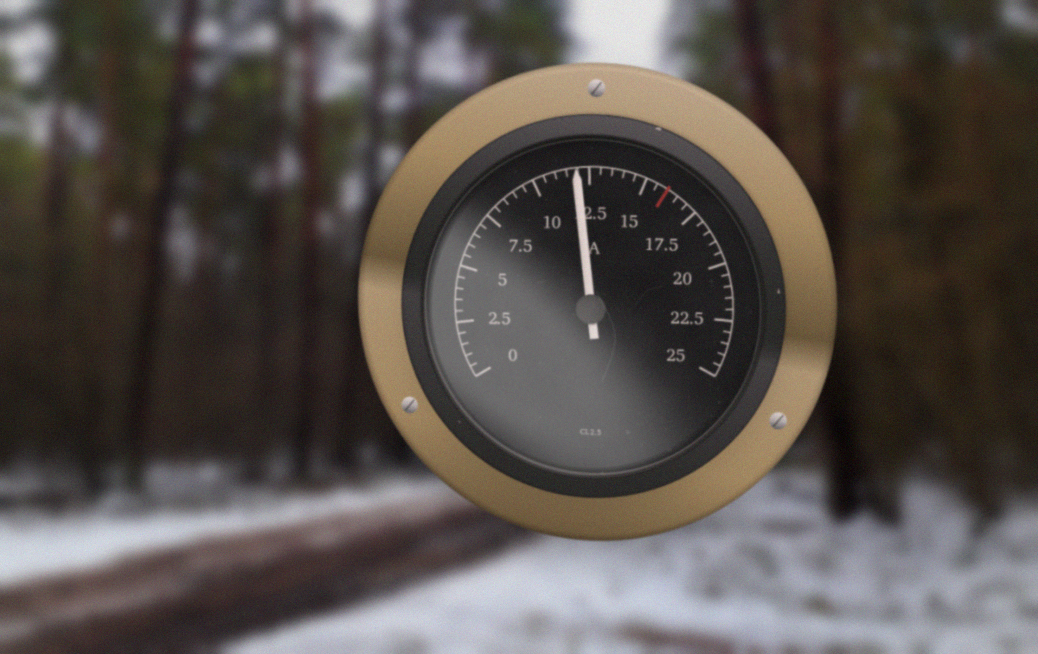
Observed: 12 A
